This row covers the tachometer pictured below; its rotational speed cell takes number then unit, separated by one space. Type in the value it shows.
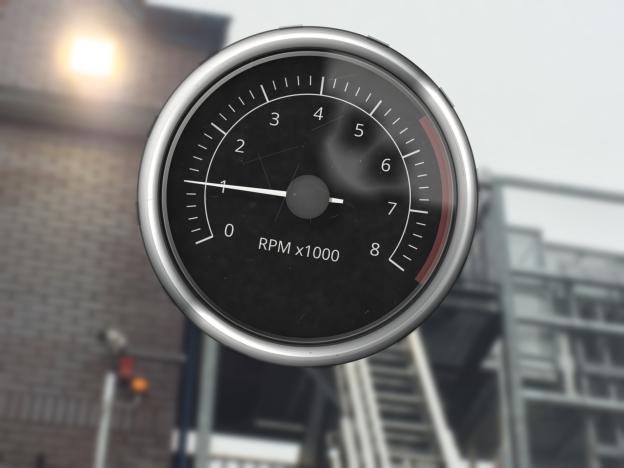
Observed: 1000 rpm
